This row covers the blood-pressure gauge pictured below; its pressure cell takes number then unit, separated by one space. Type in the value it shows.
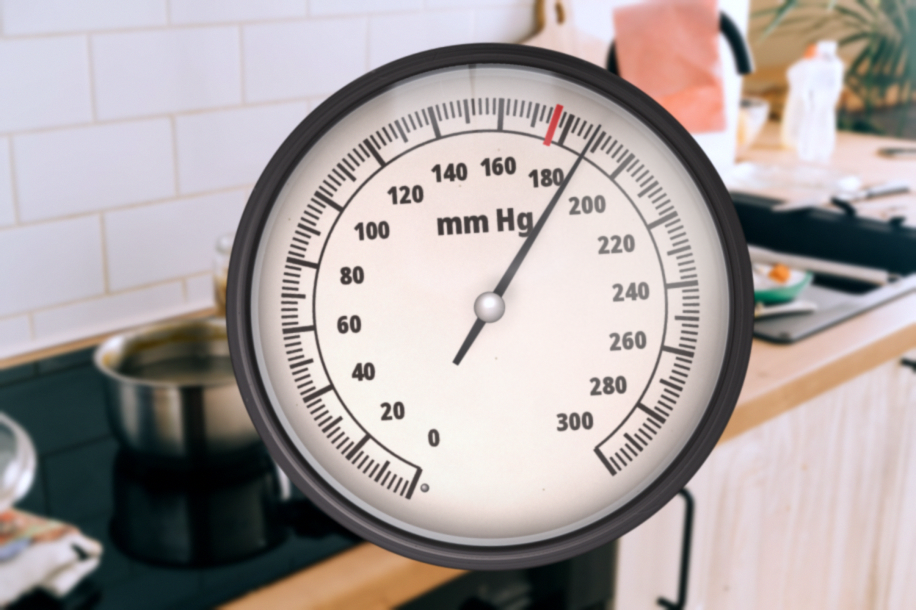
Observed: 188 mmHg
